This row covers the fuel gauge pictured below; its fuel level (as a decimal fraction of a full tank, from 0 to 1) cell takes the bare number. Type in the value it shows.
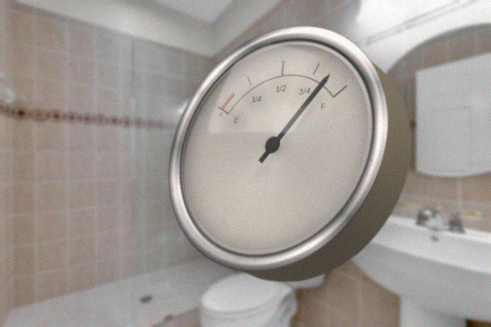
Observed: 0.875
